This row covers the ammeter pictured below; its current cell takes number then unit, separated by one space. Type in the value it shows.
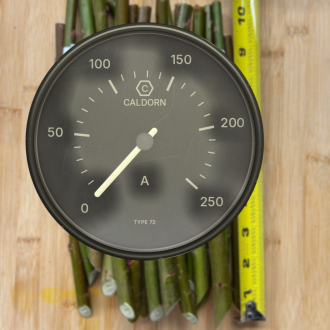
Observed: 0 A
